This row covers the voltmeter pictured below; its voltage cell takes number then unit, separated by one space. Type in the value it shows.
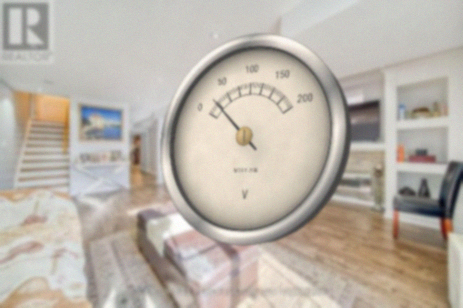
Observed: 25 V
